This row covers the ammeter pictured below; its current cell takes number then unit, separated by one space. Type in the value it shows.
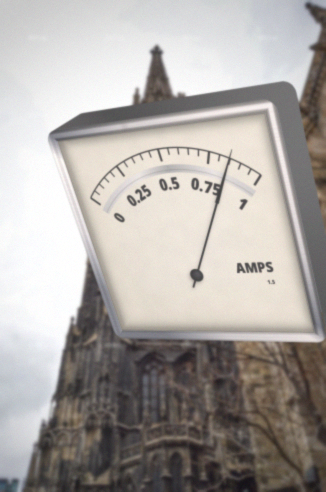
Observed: 0.85 A
